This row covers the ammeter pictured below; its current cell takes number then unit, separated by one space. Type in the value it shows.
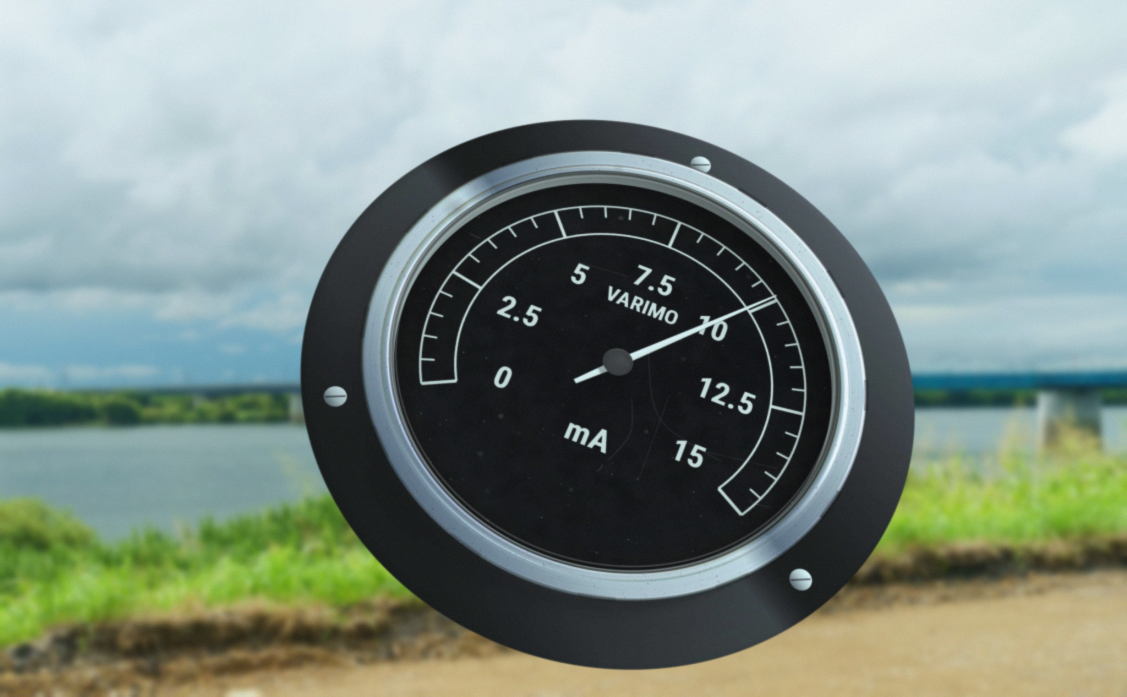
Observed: 10 mA
